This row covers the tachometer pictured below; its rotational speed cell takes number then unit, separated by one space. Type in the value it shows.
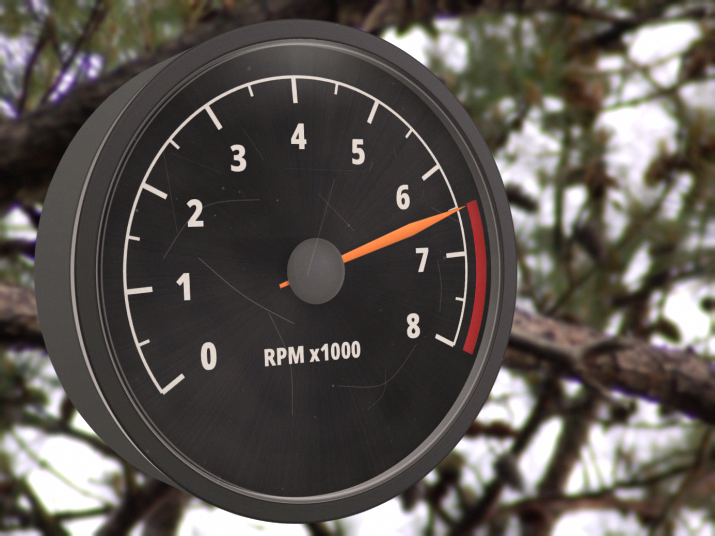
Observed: 6500 rpm
